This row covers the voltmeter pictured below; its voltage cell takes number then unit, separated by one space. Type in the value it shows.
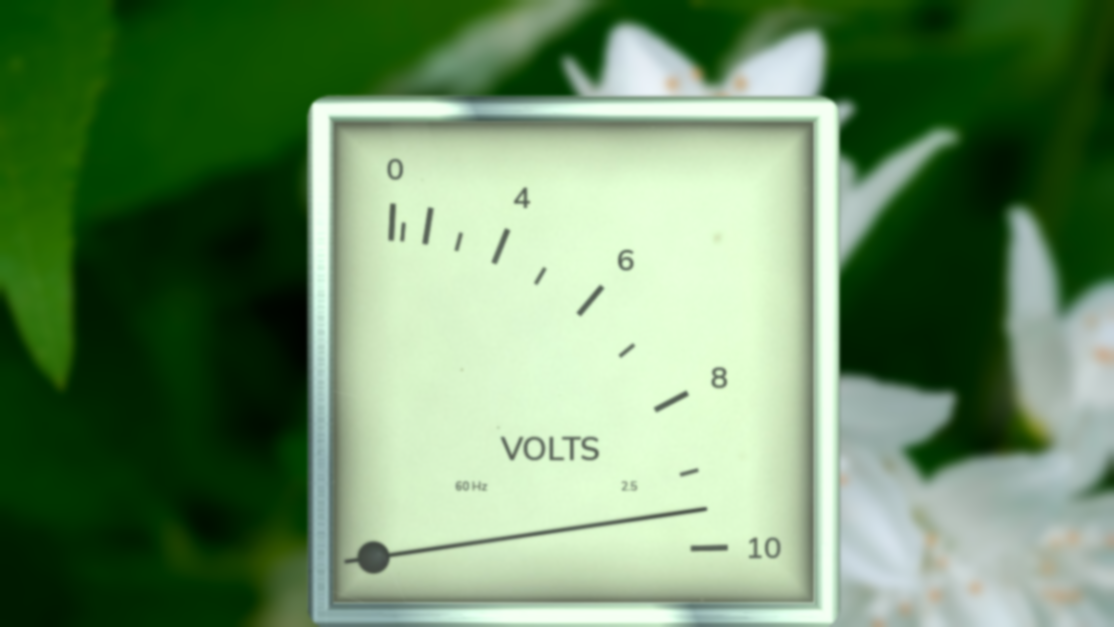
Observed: 9.5 V
